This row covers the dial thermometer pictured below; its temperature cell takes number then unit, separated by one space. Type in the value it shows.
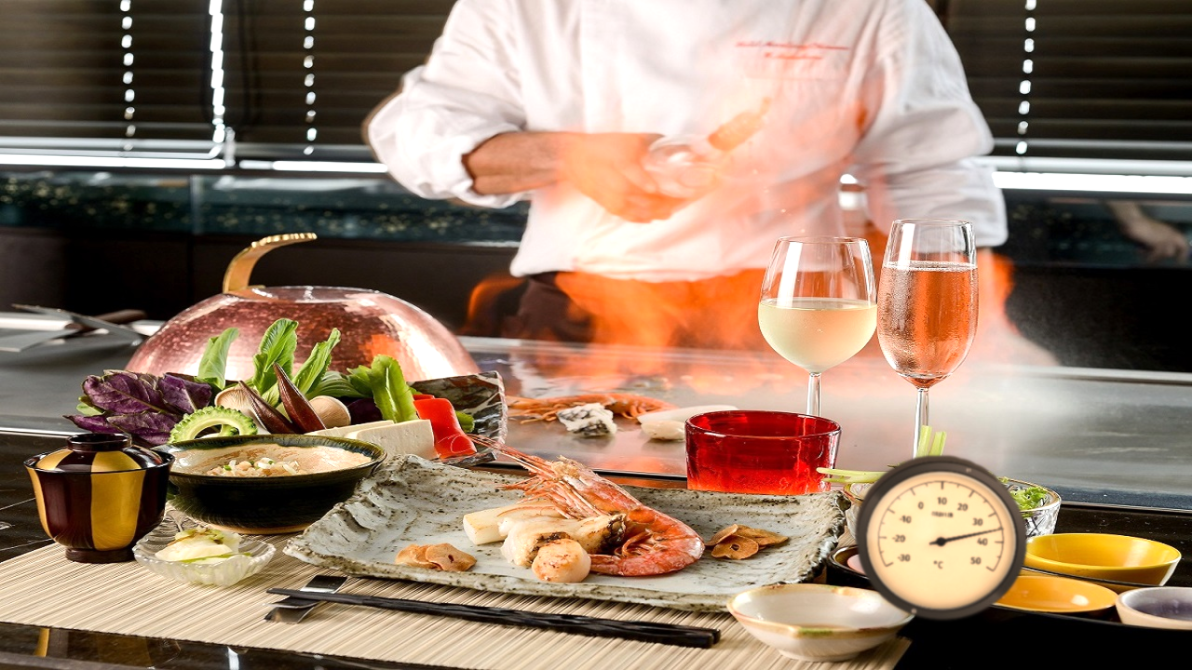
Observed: 35 °C
